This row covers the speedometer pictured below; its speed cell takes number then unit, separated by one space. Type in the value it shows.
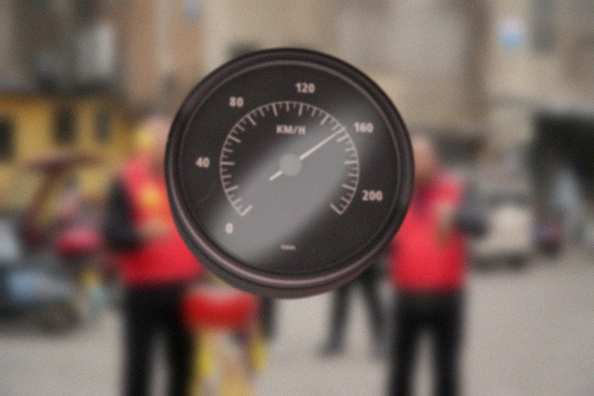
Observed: 155 km/h
